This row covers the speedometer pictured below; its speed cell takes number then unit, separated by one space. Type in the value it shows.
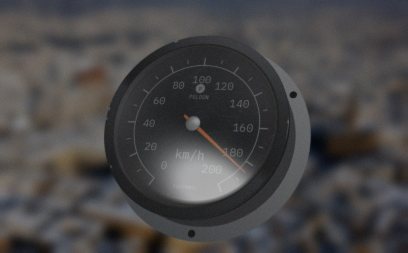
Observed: 185 km/h
